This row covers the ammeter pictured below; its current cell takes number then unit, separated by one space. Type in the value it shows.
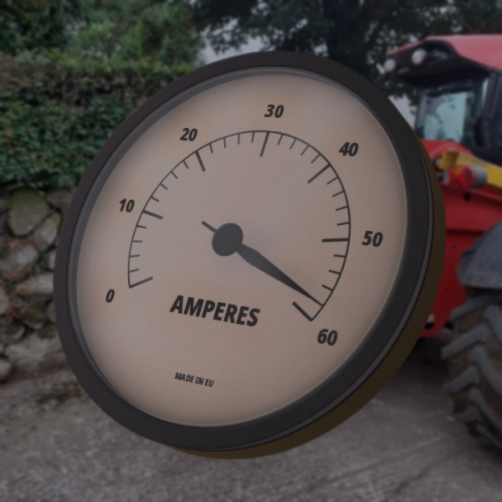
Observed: 58 A
